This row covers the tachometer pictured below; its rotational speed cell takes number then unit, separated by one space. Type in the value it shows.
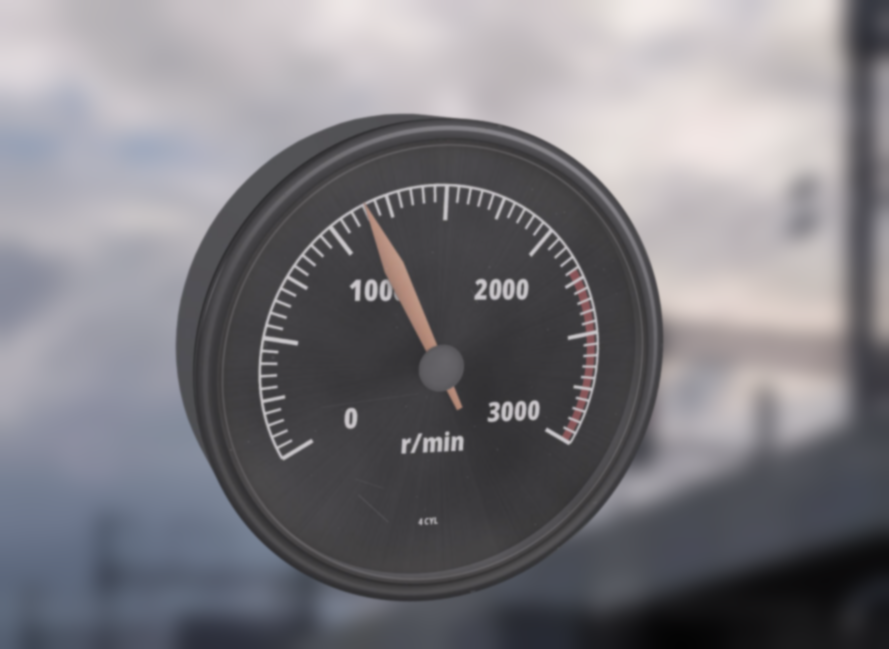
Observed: 1150 rpm
